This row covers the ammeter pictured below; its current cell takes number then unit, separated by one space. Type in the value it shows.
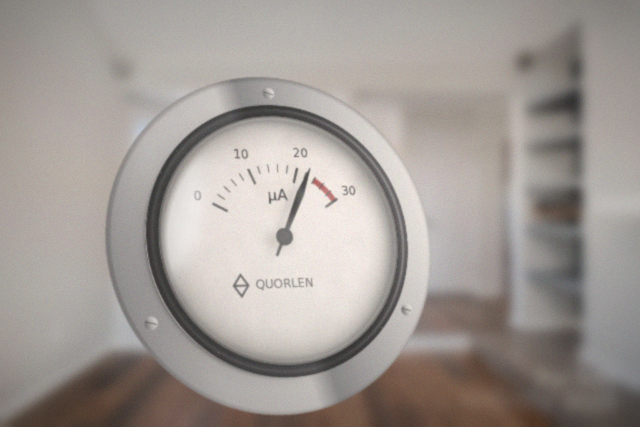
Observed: 22 µA
